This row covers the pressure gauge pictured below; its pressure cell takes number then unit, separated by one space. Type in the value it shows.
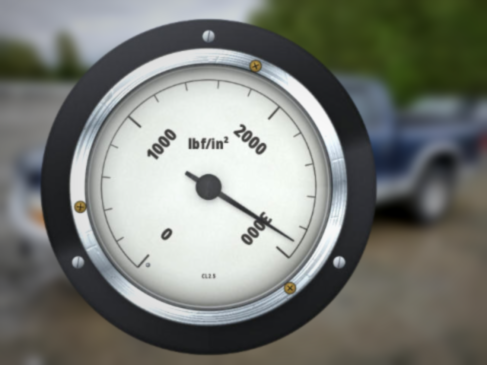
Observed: 2900 psi
